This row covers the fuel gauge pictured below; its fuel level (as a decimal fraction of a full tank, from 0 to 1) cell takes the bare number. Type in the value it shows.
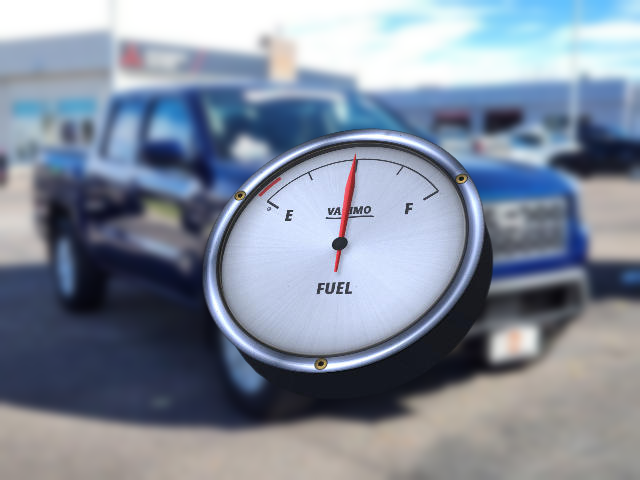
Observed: 0.5
